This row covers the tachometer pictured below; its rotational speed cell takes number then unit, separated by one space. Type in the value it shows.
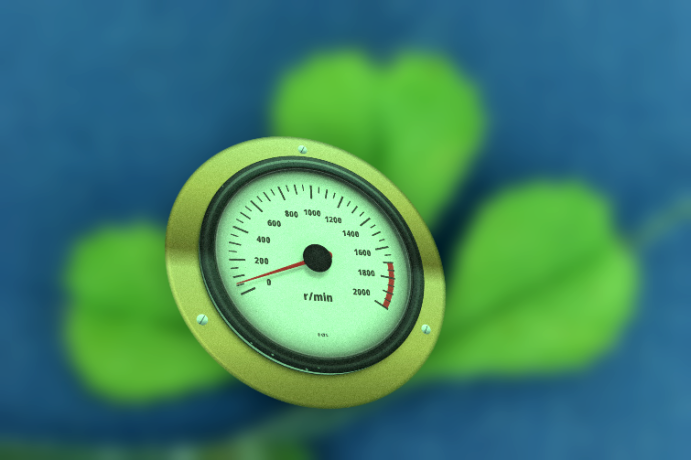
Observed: 50 rpm
